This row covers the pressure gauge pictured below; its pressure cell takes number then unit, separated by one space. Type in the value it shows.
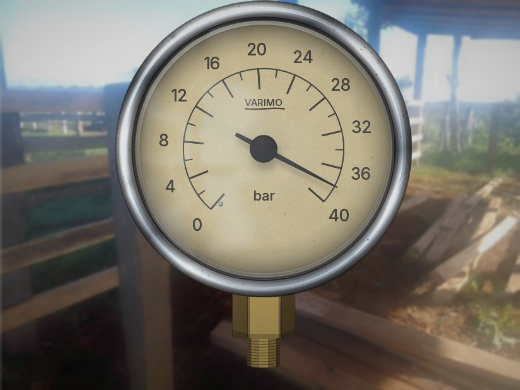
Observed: 38 bar
